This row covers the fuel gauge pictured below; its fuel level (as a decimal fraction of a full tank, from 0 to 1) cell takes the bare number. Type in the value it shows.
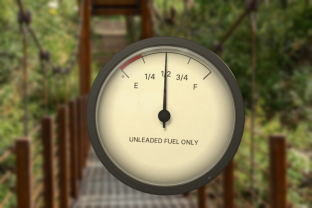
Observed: 0.5
